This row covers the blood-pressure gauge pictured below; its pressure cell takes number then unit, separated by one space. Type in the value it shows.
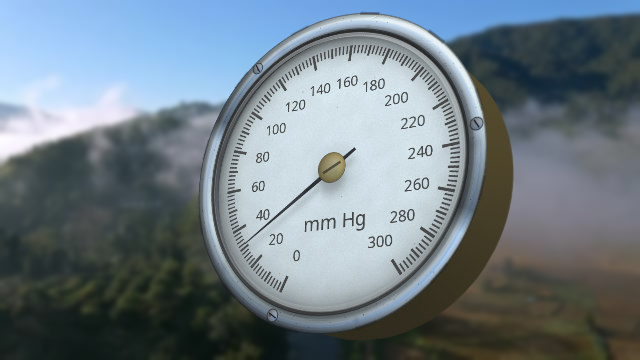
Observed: 30 mmHg
